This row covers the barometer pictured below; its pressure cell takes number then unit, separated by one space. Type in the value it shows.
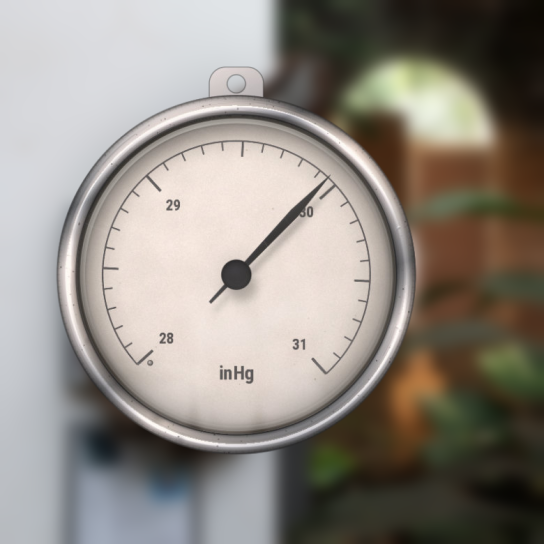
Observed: 29.95 inHg
